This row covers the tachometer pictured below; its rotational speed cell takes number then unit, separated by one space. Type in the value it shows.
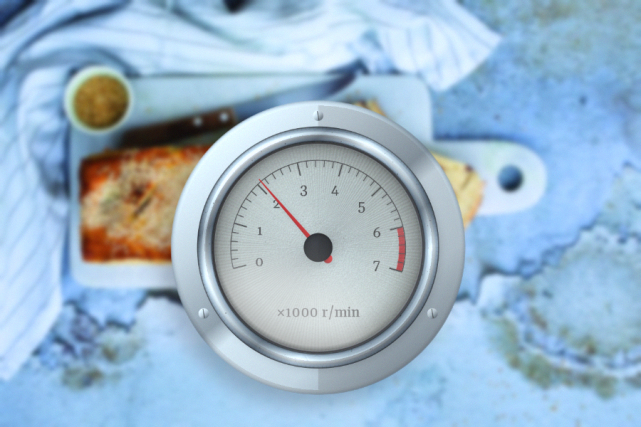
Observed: 2100 rpm
